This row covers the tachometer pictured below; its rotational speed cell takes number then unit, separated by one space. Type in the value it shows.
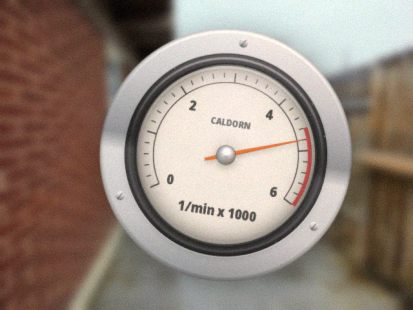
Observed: 4800 rpm
